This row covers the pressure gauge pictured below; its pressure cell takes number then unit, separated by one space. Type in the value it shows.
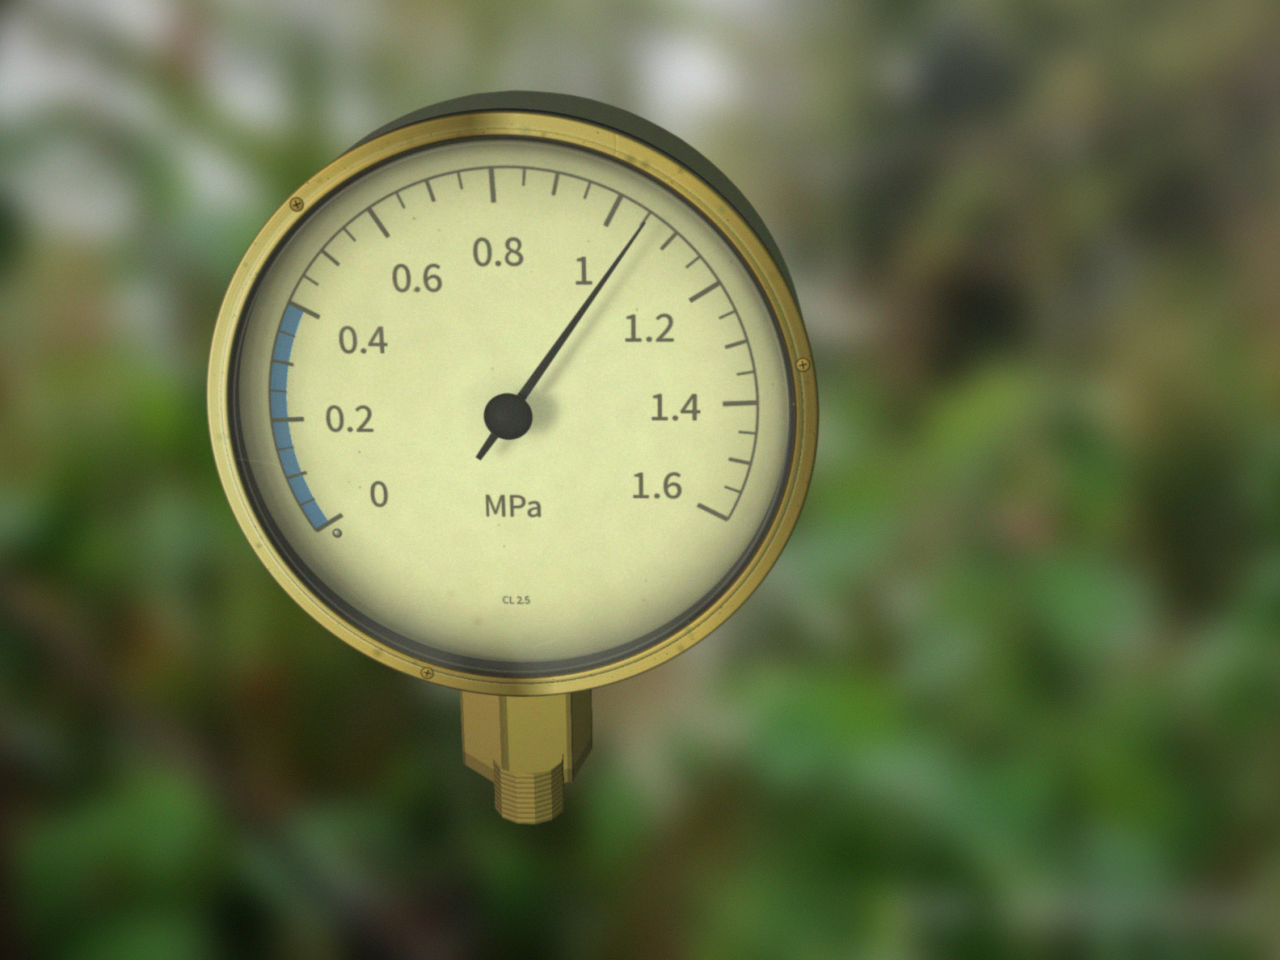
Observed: 1.05 MPa
